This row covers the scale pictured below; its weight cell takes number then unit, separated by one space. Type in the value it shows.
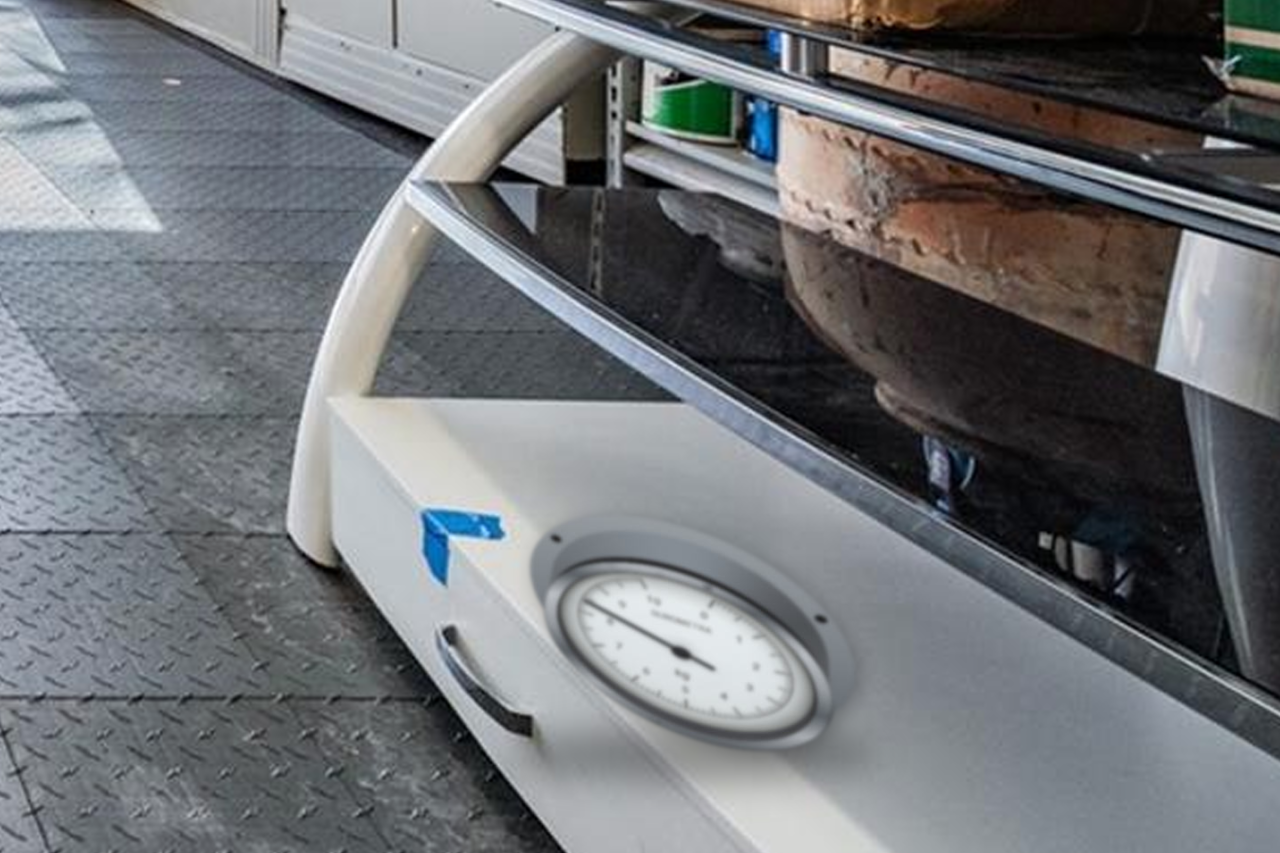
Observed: 8.5 kg
